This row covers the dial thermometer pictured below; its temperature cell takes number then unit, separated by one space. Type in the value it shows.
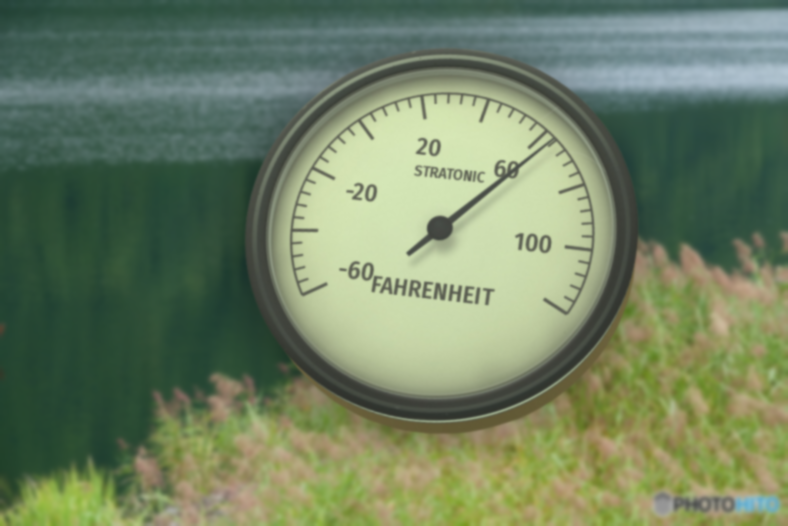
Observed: 64 °F
